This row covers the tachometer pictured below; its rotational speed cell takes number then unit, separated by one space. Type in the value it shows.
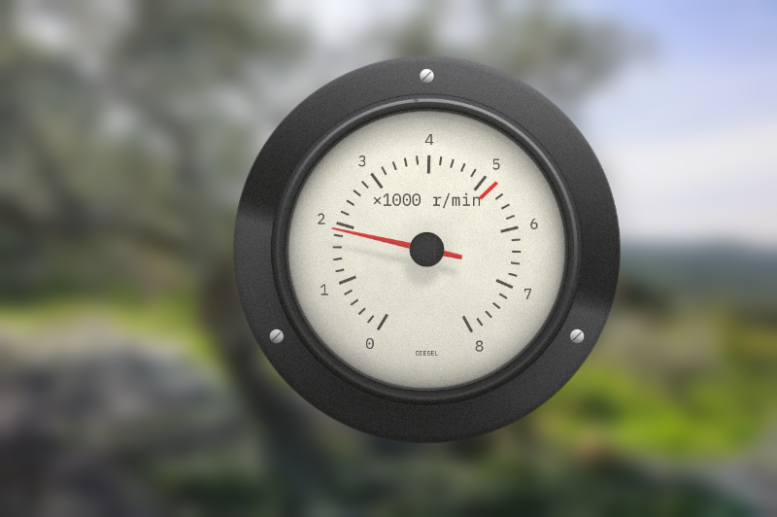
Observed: 1900 rpm
